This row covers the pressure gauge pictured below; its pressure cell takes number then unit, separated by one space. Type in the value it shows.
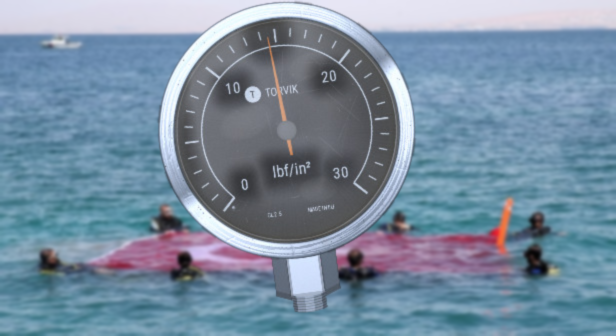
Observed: 14.5 psi
